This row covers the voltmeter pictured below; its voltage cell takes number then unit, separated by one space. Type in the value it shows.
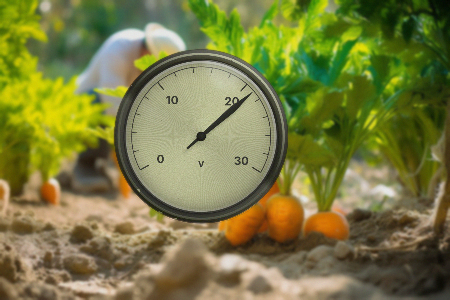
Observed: 21 V
